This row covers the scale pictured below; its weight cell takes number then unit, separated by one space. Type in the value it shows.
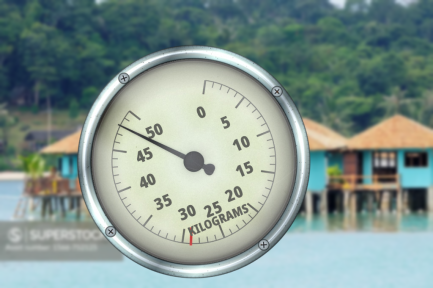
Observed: 48 kg
